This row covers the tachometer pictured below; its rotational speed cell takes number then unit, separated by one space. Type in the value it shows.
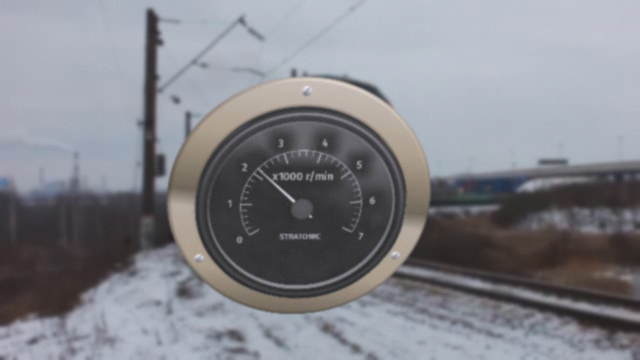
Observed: 2200 rpm
